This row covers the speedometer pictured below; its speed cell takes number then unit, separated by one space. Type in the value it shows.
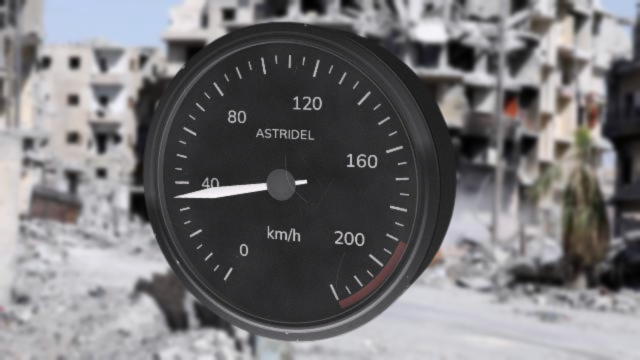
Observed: 35 km/h
